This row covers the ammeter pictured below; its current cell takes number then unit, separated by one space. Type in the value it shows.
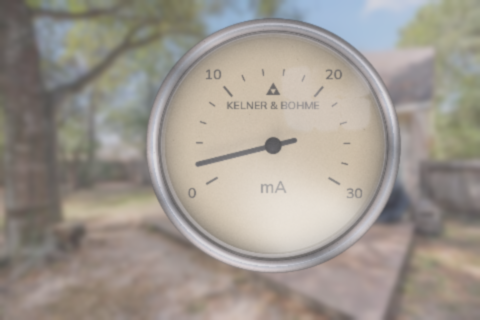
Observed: 2 mA
